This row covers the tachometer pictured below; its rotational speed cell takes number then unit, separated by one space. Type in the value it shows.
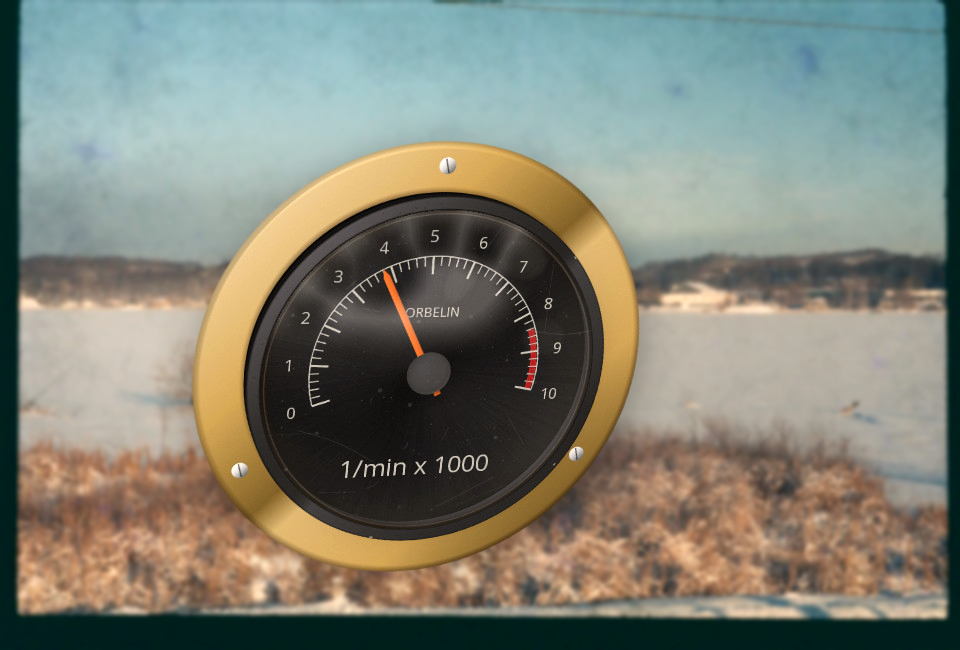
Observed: 3800 rpm
